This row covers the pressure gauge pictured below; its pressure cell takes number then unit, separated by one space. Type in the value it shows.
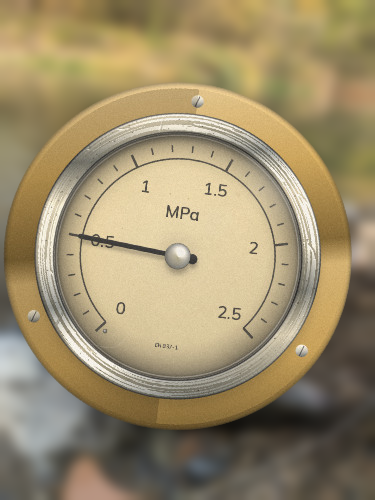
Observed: 0.5 MPa
